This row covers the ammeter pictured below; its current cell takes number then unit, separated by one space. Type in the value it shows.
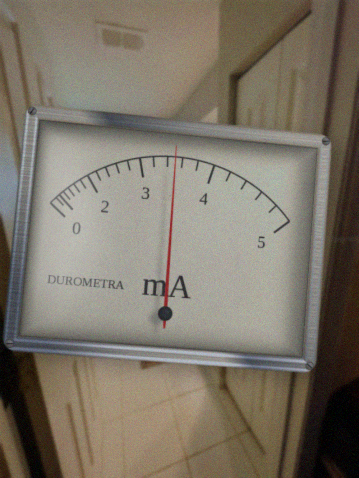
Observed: 3.5 mA
